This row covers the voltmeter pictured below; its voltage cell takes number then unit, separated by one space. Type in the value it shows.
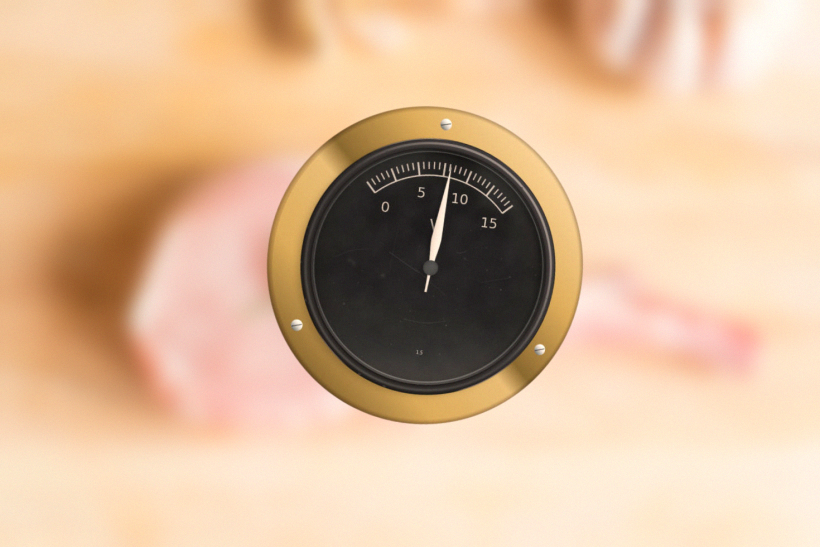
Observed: 8 V
